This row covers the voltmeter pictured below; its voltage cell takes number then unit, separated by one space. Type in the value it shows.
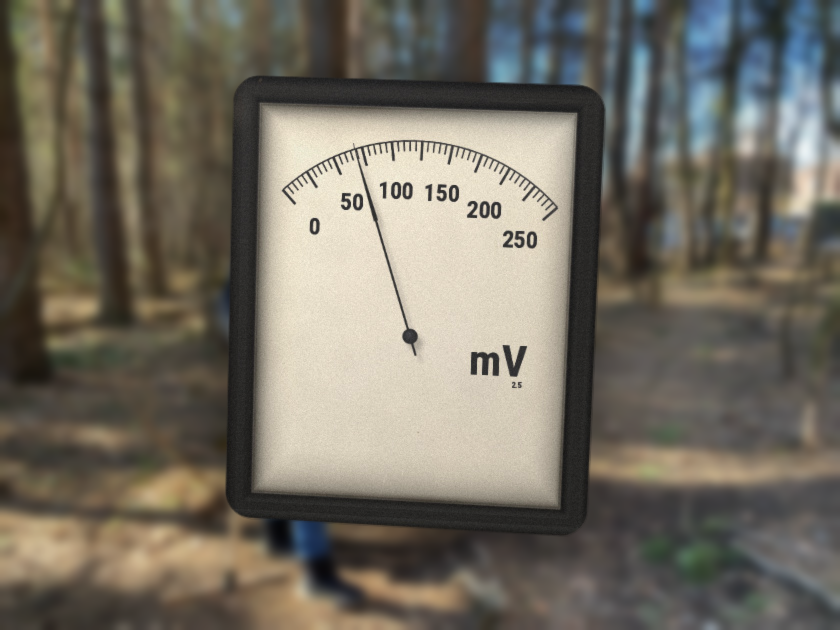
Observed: 70 mV
